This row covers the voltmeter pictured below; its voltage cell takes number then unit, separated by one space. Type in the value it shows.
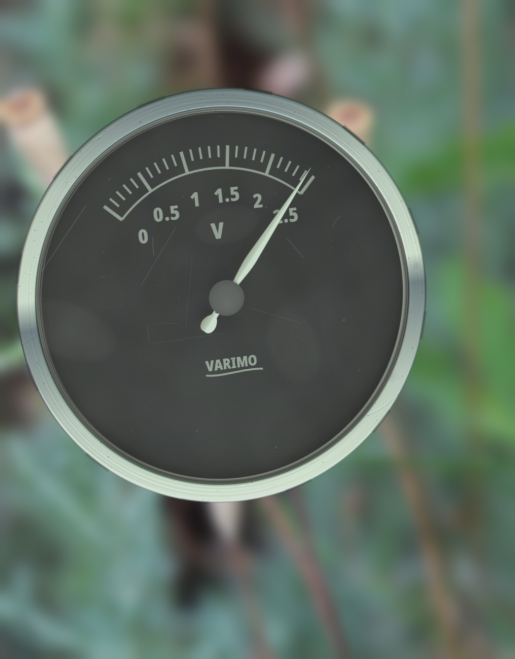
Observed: 2.4 V
